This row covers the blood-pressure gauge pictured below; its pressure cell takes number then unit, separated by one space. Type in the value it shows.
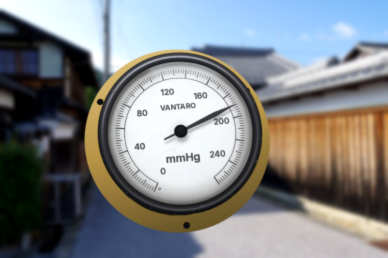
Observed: 190 mmHg
